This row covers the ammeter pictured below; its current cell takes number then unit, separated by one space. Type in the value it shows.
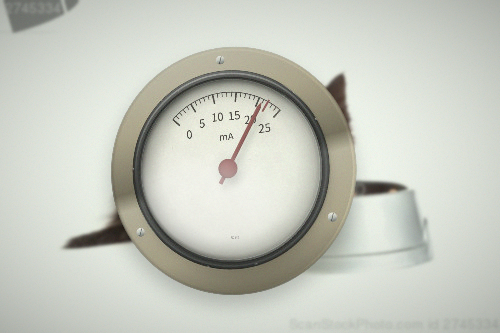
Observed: 21 mA
